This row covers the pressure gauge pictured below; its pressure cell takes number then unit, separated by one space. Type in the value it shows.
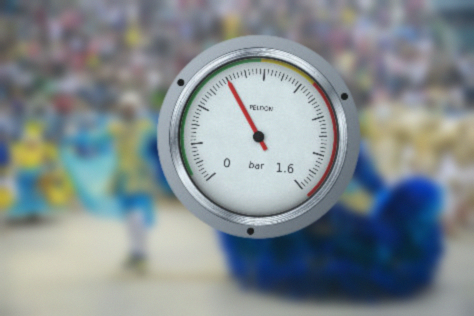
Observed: 0.6 bar
